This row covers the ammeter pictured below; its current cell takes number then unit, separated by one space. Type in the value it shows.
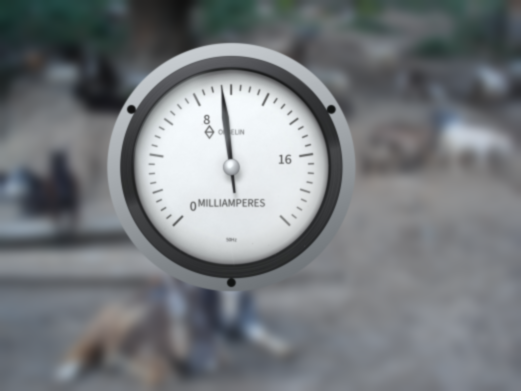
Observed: 9.5 mA
